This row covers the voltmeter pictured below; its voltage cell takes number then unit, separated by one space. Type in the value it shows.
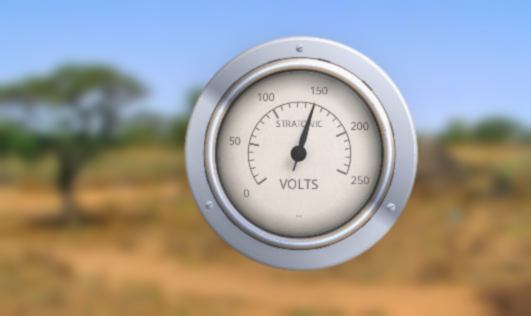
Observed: 150 V
